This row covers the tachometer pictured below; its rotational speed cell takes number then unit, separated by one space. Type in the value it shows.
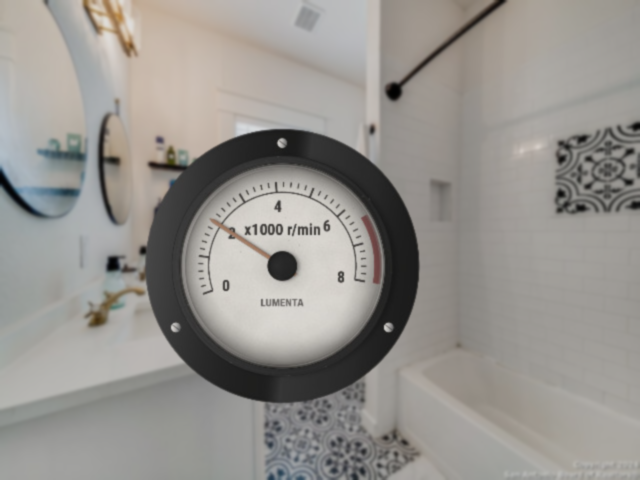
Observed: 2000 rpm
